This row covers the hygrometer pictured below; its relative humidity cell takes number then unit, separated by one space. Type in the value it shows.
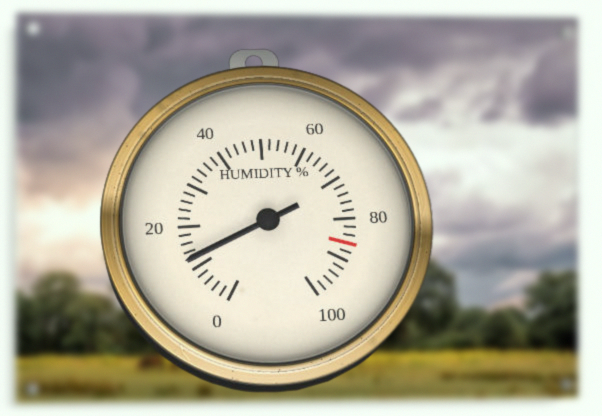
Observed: 12 %
